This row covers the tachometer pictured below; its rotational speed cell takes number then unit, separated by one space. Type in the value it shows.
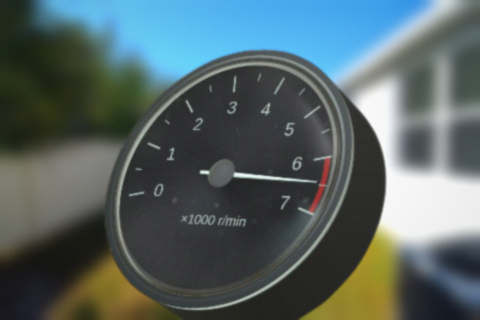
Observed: 6500 rpm
